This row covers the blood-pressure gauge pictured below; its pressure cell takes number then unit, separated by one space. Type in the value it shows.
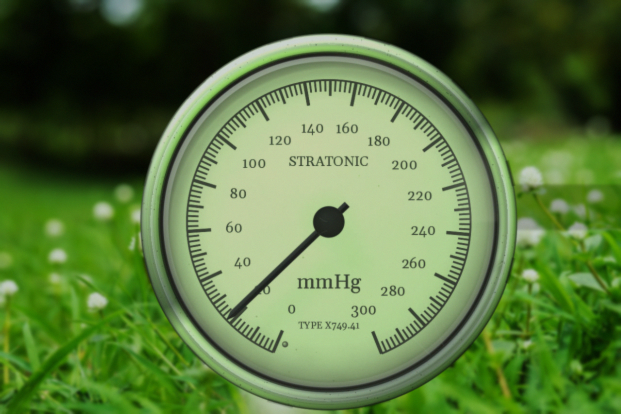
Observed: 22 mmHg
